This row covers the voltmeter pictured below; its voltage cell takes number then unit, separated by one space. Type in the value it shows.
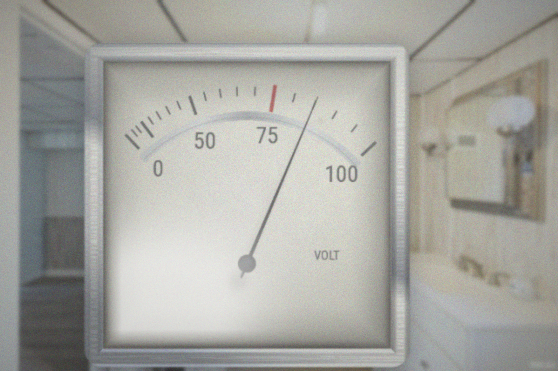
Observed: 85 V
